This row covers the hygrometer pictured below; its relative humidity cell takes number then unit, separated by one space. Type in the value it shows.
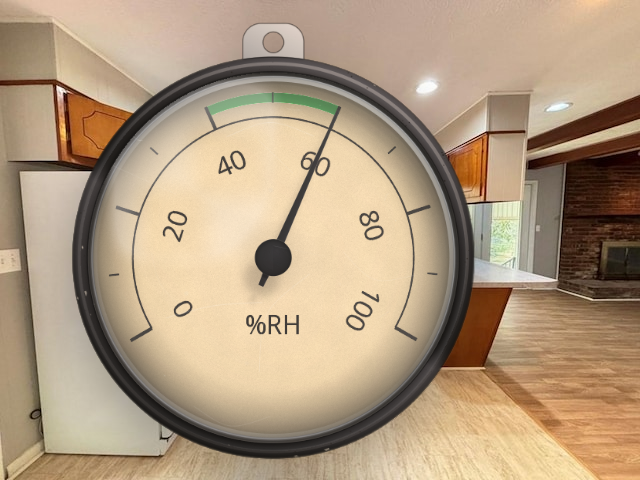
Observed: 60 %
